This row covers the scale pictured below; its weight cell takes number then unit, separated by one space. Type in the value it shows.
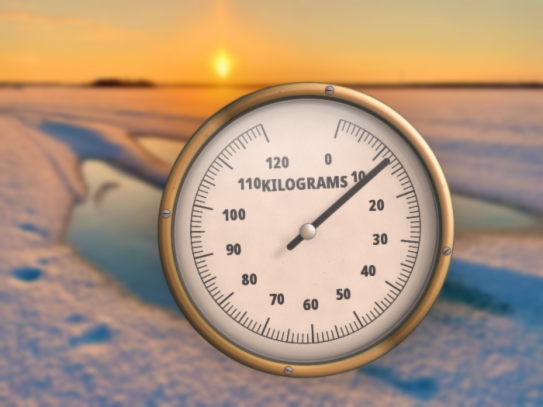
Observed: 12 kg
